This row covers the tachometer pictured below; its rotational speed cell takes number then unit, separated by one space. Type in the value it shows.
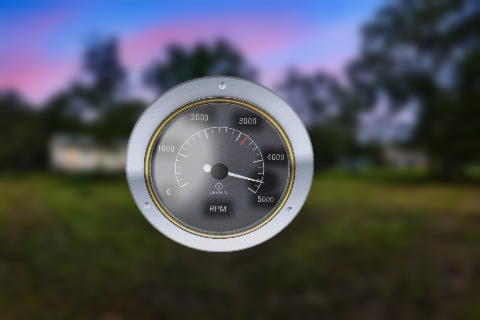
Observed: 4600 rpm
